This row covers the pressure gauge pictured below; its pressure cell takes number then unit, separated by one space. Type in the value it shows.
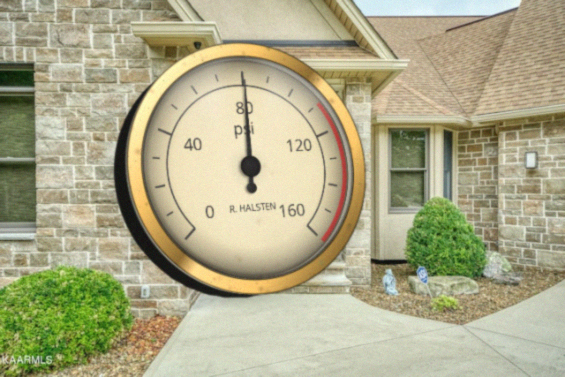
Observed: 80 psi
